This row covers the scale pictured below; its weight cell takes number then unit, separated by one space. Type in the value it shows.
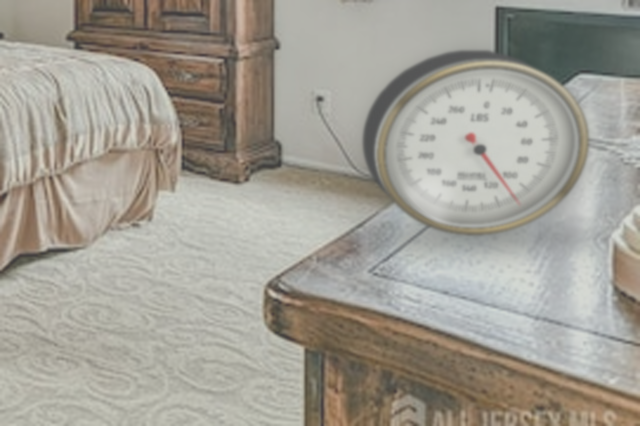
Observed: 110 lb
